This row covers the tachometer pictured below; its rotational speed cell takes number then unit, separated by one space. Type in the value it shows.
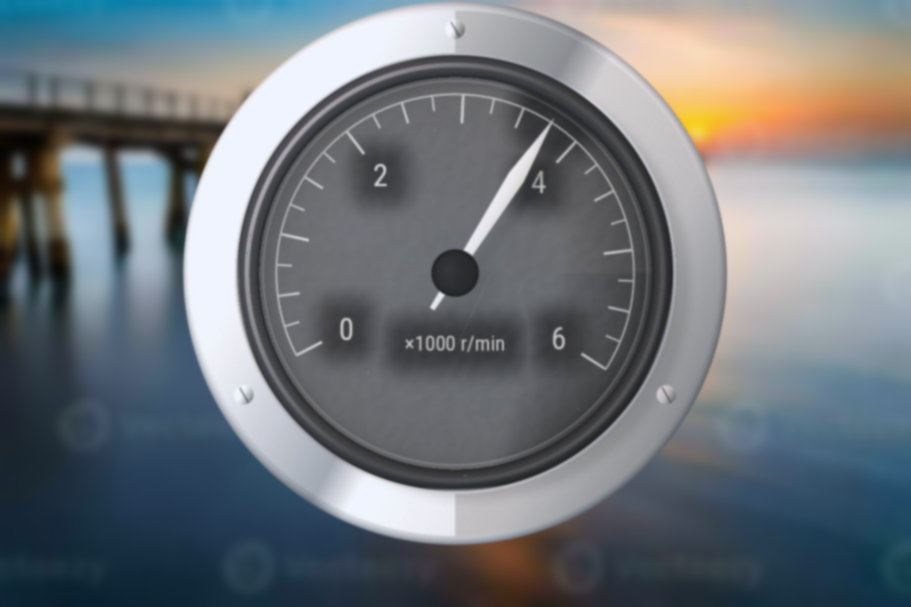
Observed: 3750 rpm
